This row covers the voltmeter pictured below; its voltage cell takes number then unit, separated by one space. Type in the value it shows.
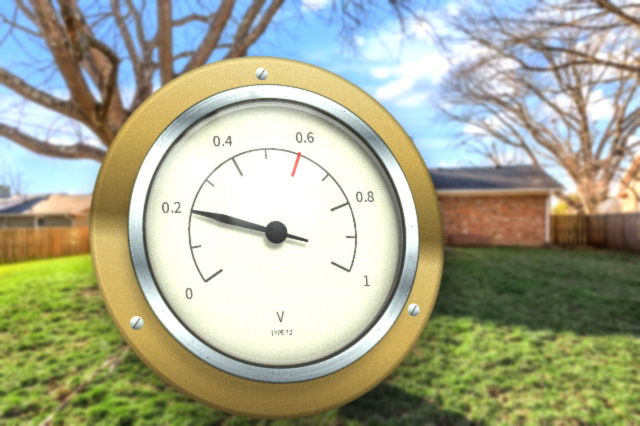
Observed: 0.2 V
